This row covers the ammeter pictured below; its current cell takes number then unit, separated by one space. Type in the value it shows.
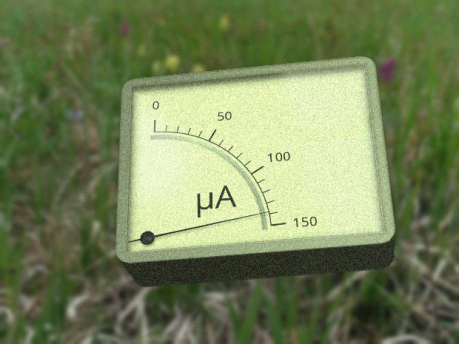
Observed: 140 µA
